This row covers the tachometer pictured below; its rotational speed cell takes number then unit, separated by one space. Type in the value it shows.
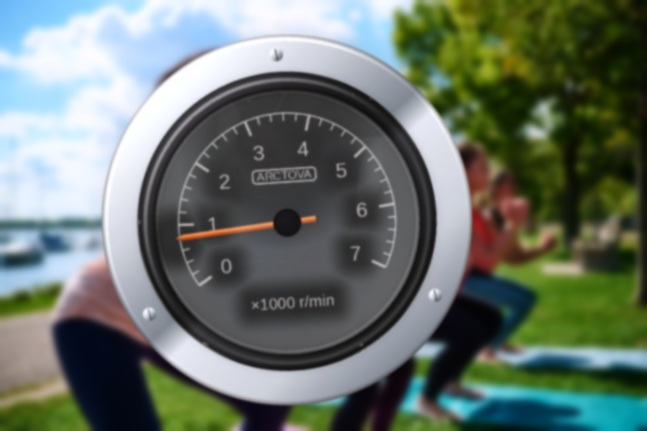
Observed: 800 rpm
